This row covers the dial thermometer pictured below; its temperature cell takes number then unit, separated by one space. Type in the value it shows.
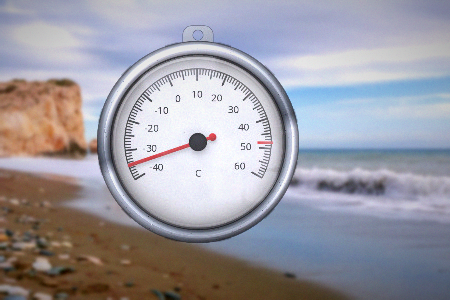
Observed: -35 °C
